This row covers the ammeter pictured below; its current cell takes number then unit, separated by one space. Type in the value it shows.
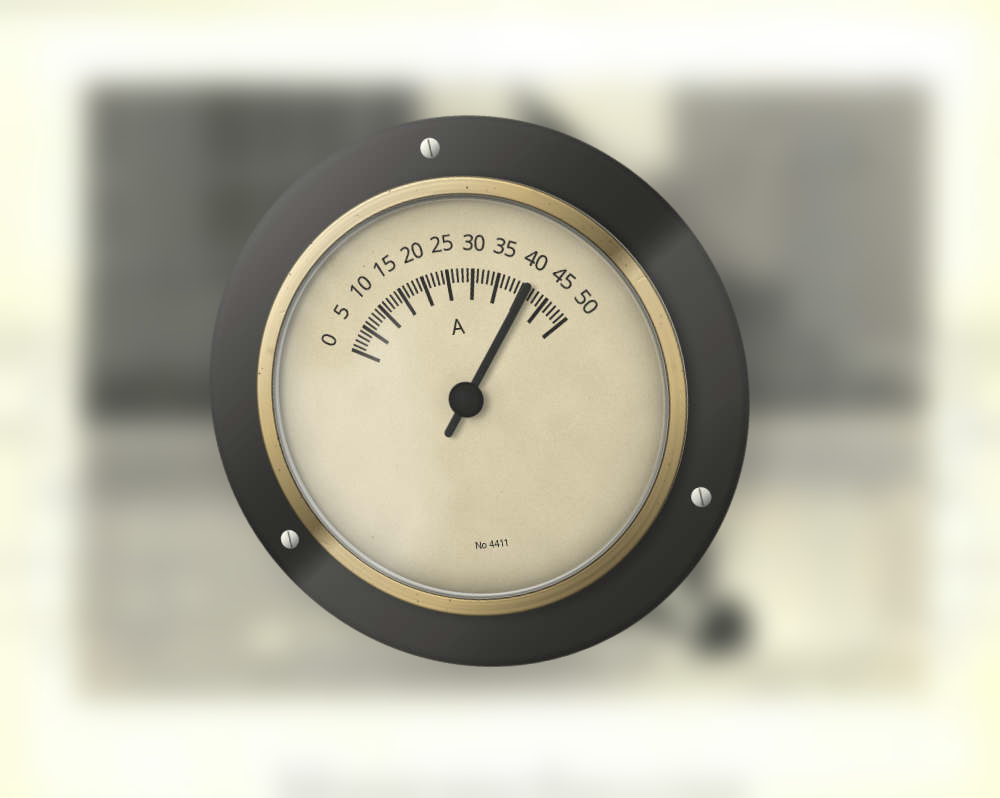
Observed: 41 A
